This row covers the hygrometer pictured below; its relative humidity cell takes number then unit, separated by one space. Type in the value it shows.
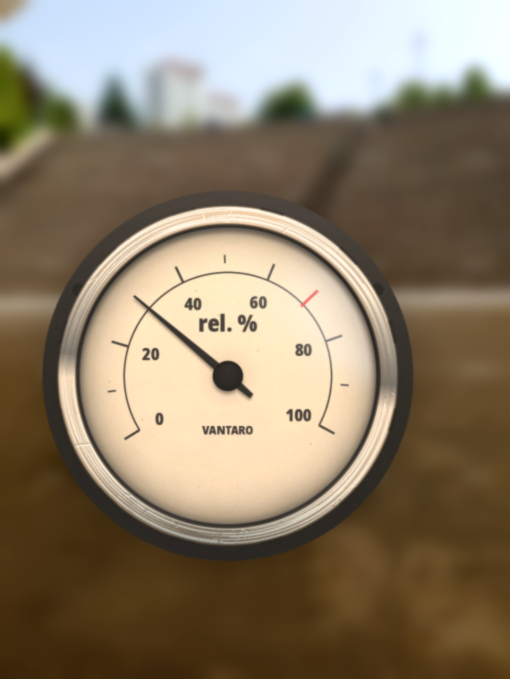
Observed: 30 %
